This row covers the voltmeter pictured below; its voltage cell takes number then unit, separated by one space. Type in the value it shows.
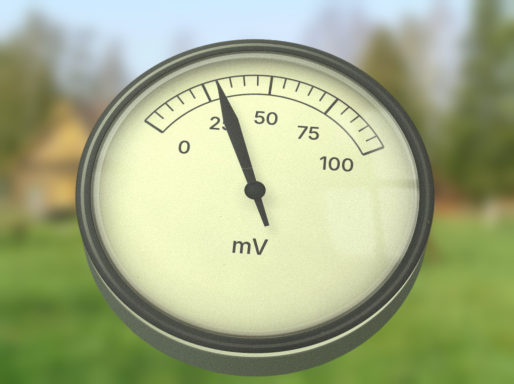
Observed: 30 mV
